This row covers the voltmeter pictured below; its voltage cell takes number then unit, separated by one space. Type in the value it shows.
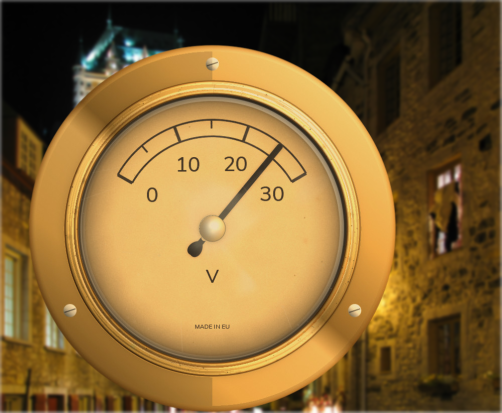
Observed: 25 V
